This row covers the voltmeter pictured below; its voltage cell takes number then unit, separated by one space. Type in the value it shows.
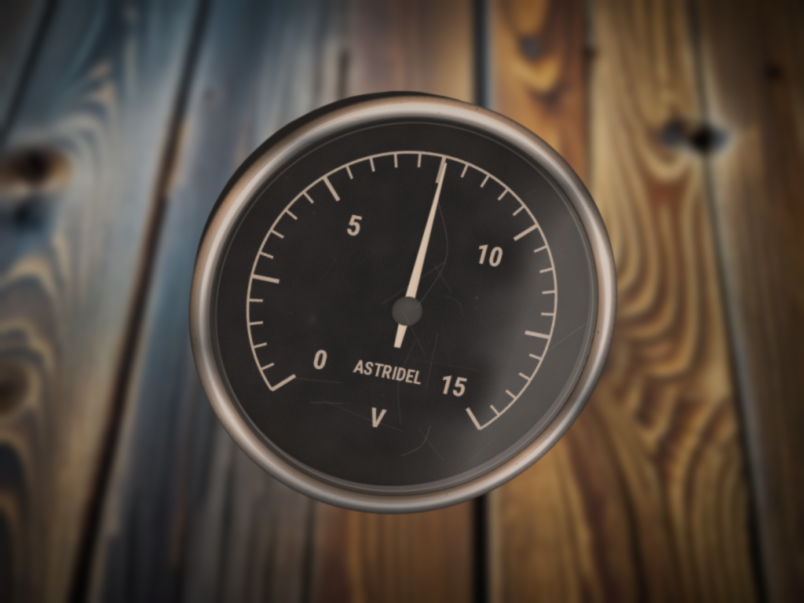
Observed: 7.5 V
